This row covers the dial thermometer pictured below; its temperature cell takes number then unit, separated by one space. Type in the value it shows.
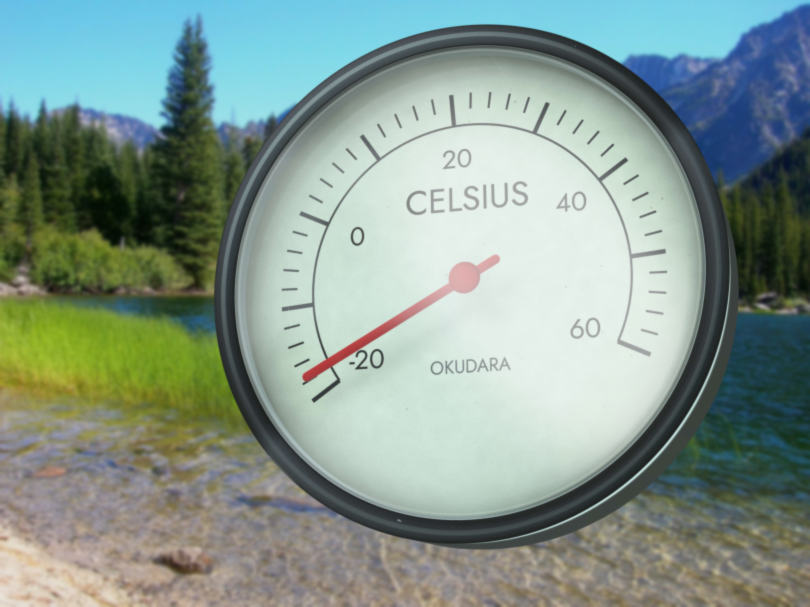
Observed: -18 °C
